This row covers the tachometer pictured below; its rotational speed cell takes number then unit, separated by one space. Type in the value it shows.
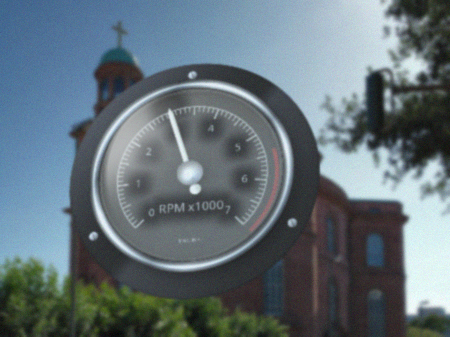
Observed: 3000 rpm
